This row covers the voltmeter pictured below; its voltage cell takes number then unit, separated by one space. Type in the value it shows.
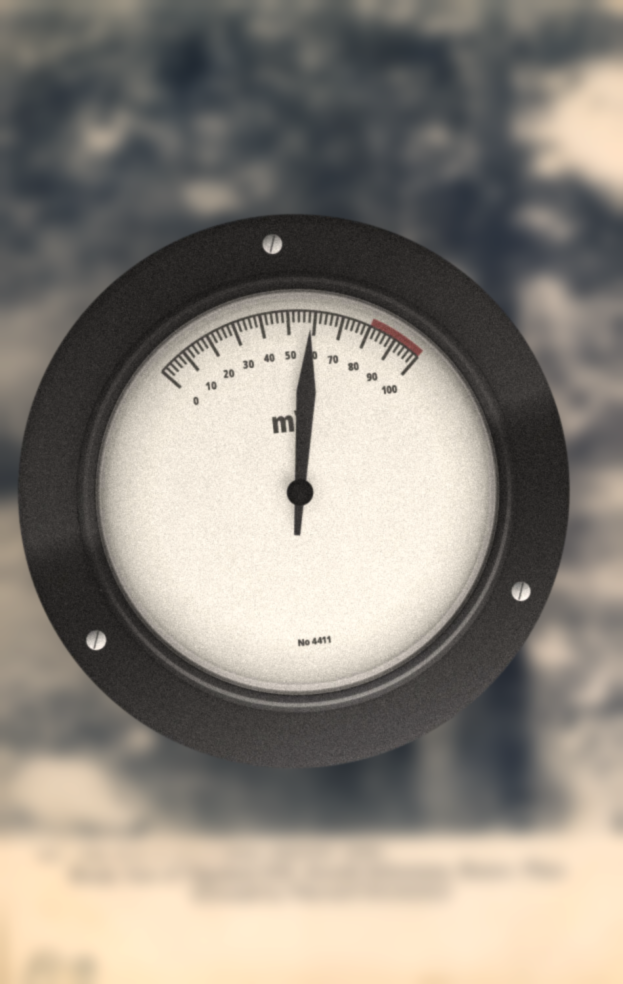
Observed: 58 mV
